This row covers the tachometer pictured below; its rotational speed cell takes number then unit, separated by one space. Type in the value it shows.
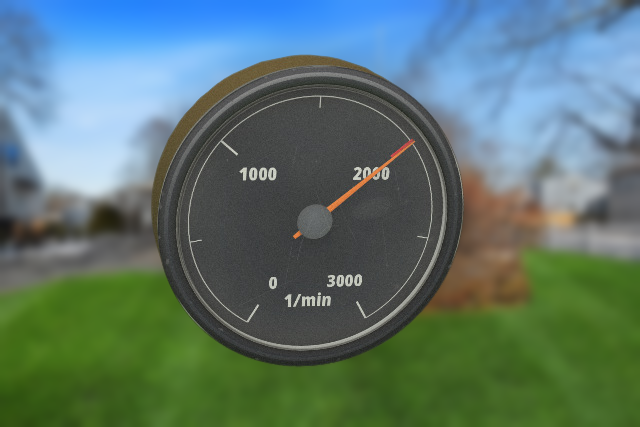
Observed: 2000 rpm
